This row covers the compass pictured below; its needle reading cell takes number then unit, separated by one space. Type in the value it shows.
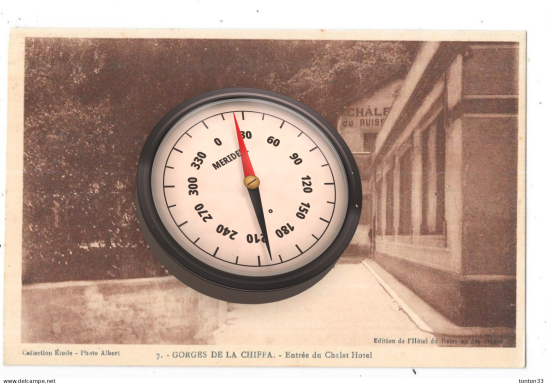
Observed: 22.5 °
